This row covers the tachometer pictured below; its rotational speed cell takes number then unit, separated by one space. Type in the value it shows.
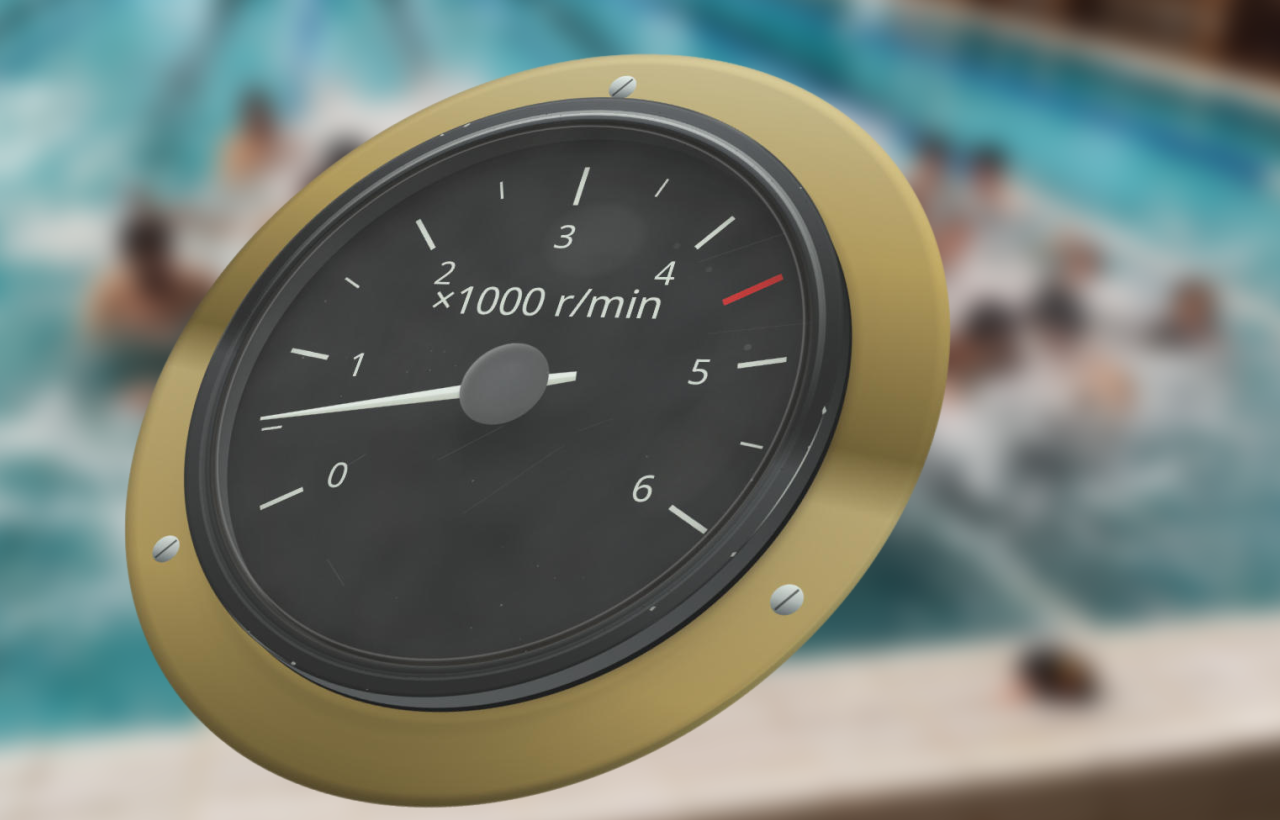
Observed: 500 rpm
